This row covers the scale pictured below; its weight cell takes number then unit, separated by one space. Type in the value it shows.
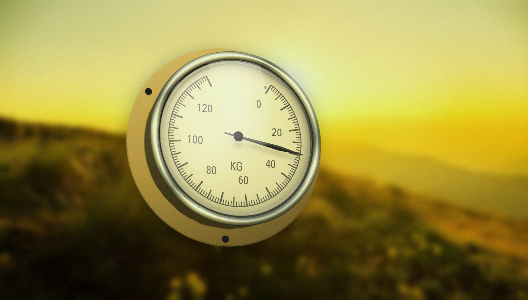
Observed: 30 kg
